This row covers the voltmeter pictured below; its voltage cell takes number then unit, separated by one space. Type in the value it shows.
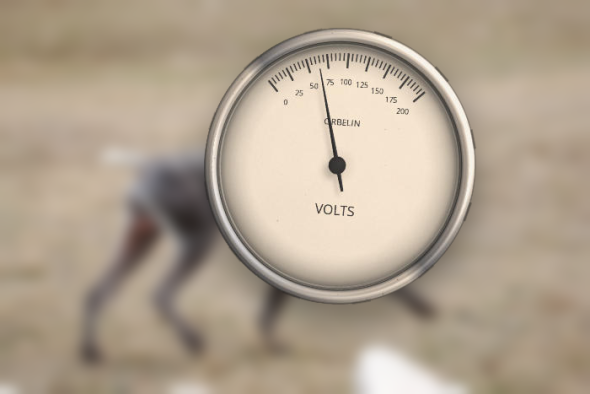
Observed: 65 V
